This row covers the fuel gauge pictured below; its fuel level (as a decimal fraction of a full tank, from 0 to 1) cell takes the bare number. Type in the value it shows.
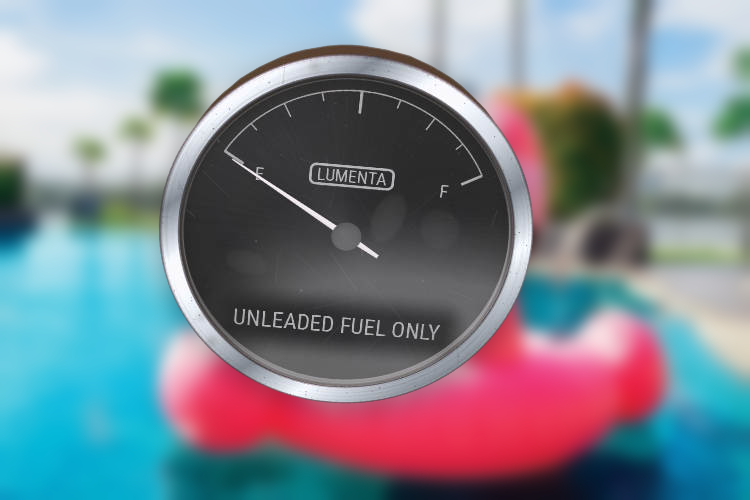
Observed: 0
